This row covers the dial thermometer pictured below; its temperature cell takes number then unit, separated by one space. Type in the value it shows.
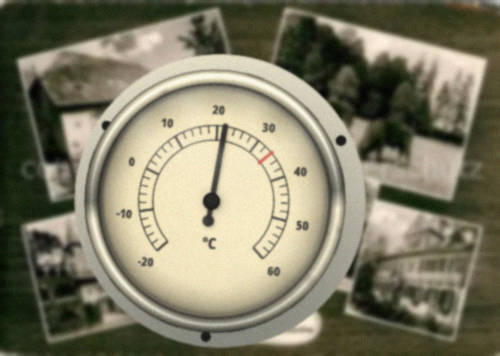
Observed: 22 °C
